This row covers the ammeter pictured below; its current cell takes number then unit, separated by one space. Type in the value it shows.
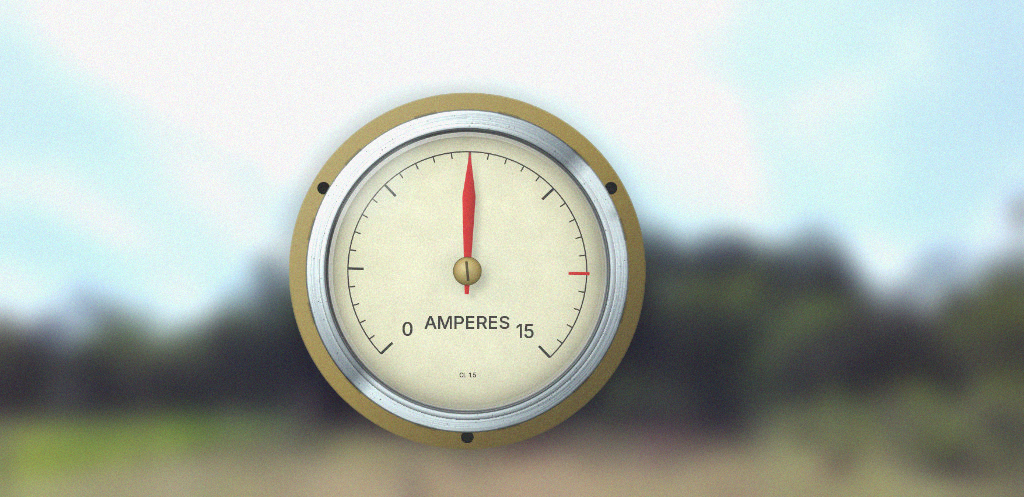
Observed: 7.5 A
